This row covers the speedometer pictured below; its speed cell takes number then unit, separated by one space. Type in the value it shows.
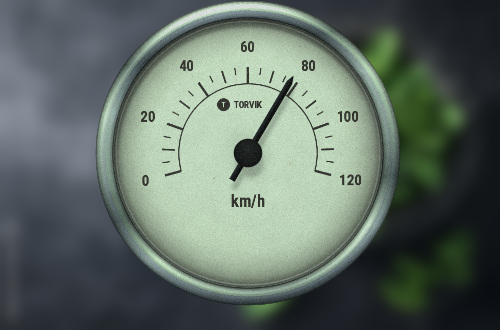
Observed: 77.5 km/h
